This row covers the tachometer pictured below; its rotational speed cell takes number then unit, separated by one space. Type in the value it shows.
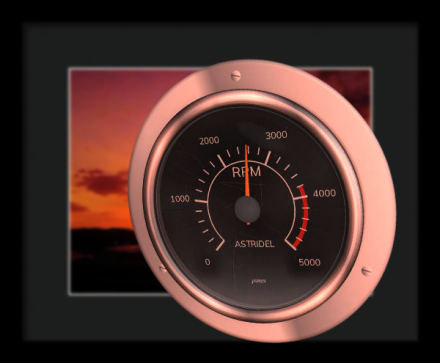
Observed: 2600 rpm
